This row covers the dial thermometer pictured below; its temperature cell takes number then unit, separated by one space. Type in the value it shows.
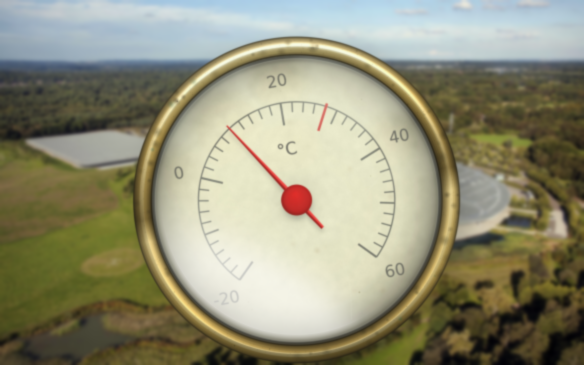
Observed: 10 °C
